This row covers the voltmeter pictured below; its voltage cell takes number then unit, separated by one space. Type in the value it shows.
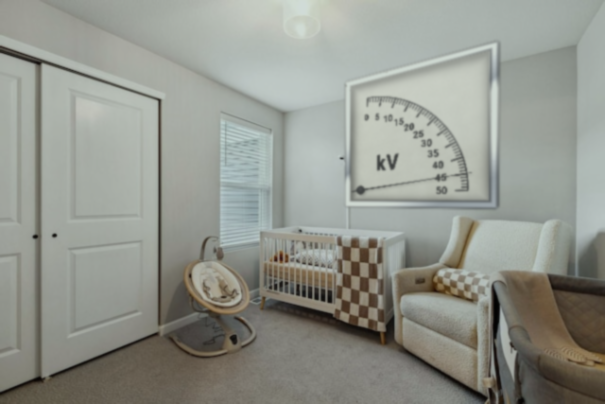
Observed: 45 kV
